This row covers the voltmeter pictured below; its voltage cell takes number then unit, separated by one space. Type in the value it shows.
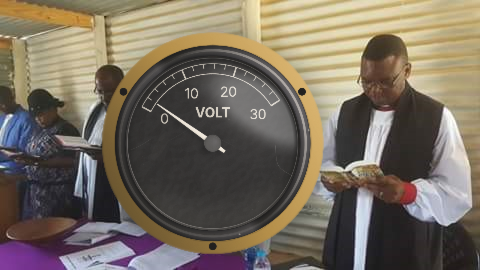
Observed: 2 V
